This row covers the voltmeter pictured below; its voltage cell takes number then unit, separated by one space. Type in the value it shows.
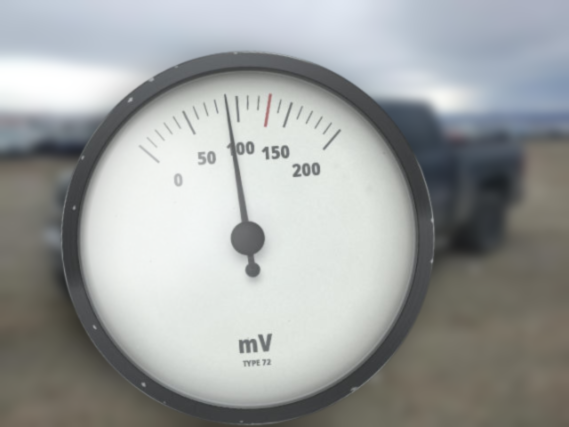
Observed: 90 mV
